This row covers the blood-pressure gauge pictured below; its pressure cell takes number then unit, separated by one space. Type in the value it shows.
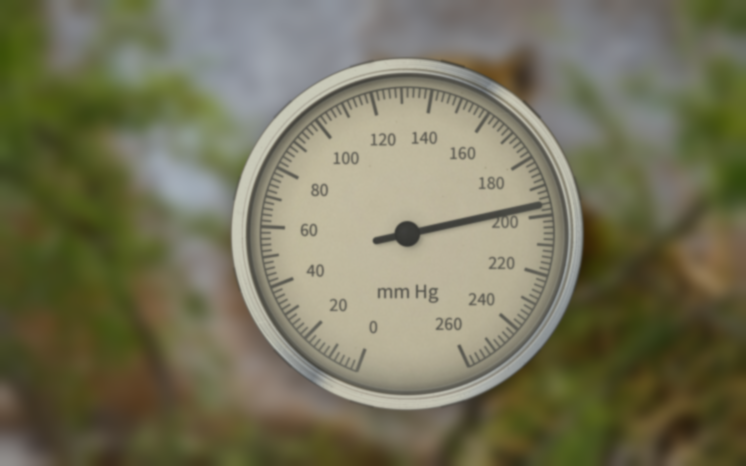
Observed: 196 mmHg
